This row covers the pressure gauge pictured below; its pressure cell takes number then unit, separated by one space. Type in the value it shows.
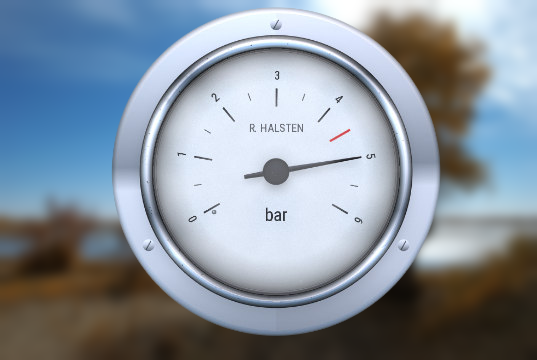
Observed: 5 bar
